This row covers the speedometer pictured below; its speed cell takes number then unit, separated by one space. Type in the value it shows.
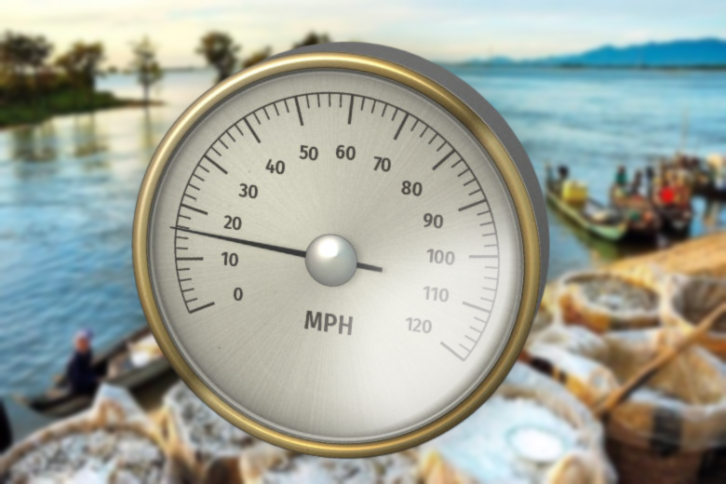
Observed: 16 mph
